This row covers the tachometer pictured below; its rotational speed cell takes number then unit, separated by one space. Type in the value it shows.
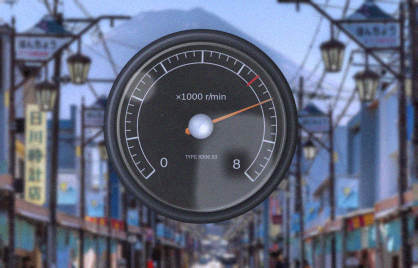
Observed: 6000 rpm
